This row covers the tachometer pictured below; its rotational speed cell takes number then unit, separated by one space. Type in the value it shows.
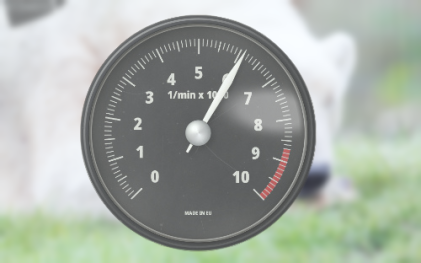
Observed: 6100 rpm
